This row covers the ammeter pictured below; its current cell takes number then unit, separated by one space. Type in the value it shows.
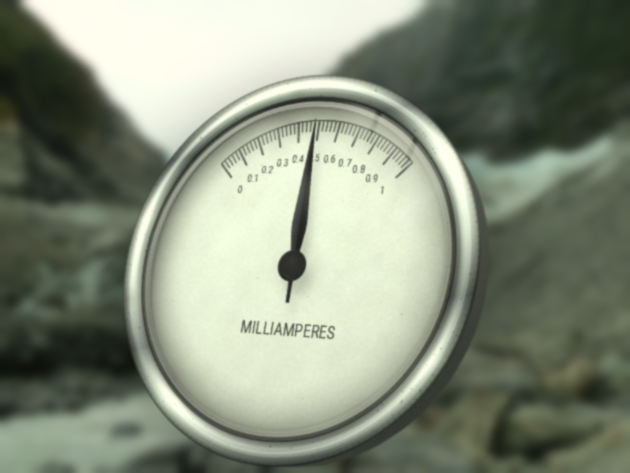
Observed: 0.5 mA
